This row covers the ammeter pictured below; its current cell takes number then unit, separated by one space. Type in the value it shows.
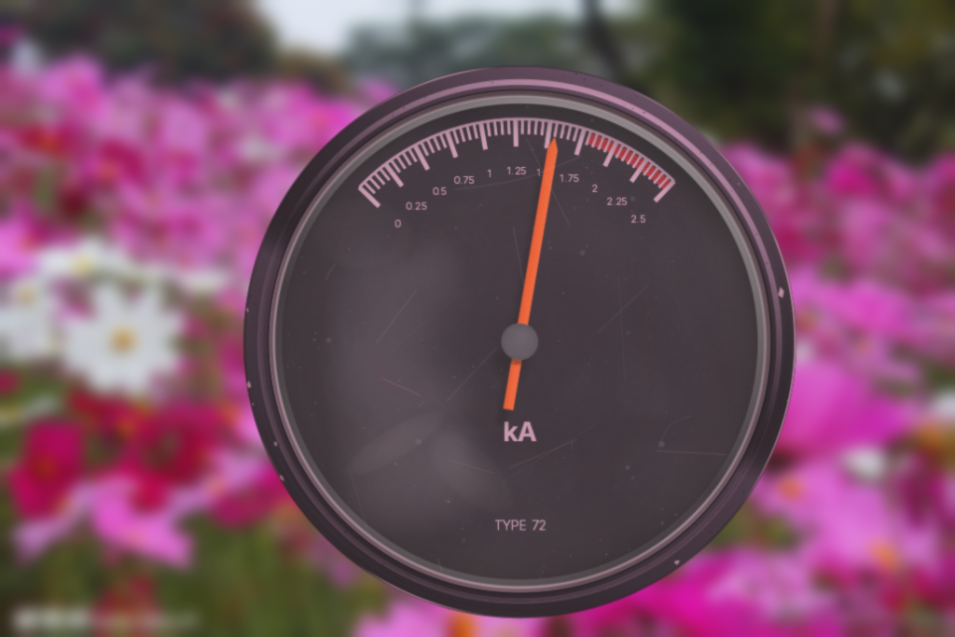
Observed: 1.55 kA
